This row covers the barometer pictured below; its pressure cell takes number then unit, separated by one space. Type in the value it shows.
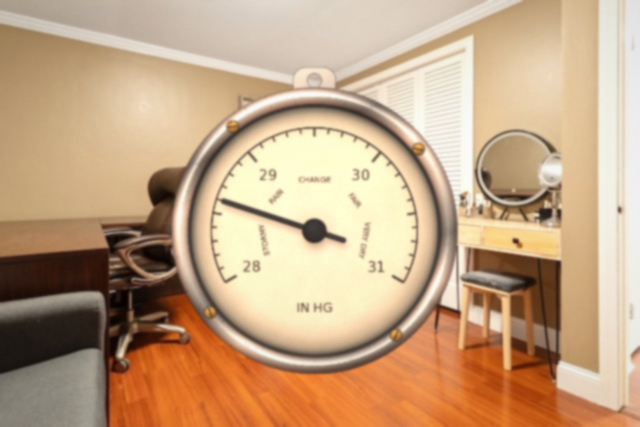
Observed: 28.6 inHg
